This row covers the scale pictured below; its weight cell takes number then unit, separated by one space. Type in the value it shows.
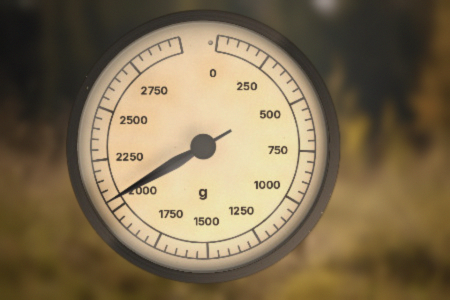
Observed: 2050 g
